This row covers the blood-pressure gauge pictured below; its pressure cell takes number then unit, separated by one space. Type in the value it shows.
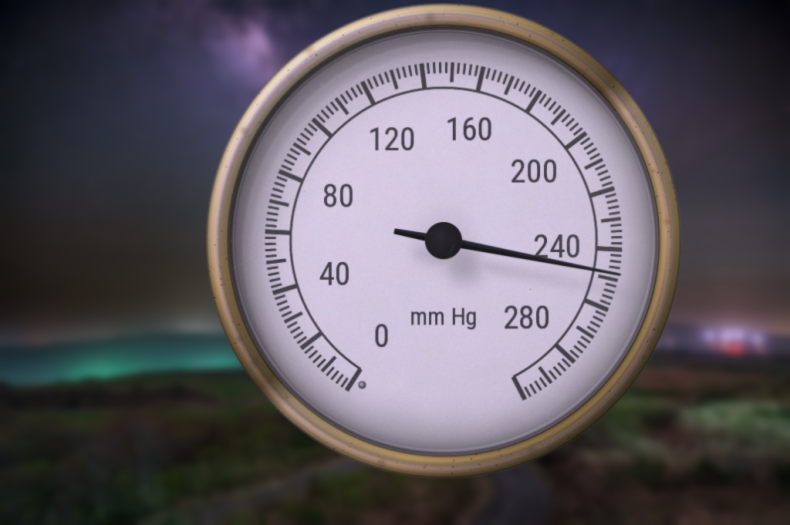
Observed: 248 mmHg
